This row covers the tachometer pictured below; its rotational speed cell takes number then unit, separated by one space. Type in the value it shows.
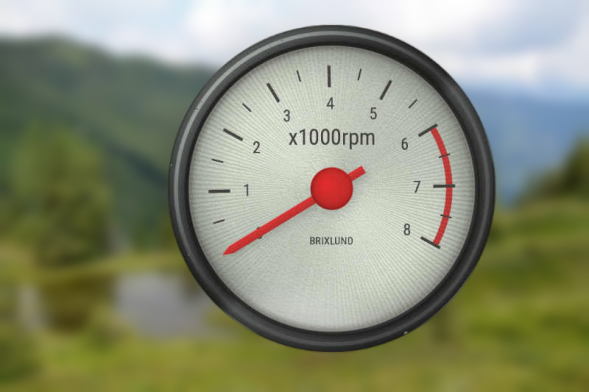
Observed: 0 rpm
